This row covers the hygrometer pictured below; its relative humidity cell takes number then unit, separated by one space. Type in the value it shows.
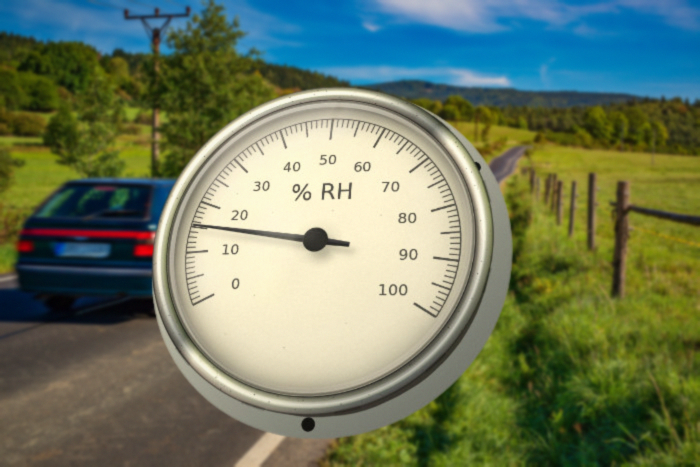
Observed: 15 %
